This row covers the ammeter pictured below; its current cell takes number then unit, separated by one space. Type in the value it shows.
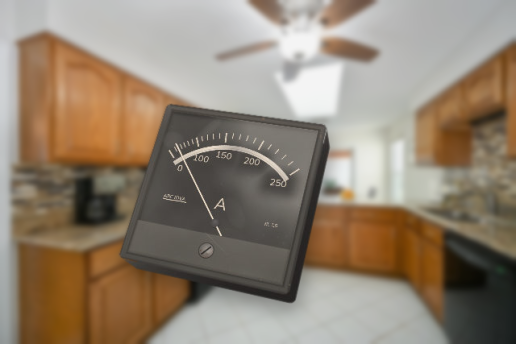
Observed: 50 A
